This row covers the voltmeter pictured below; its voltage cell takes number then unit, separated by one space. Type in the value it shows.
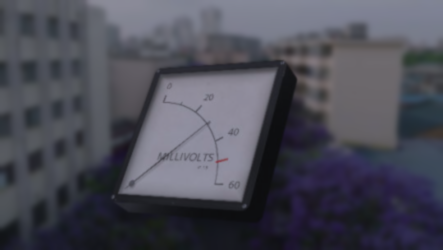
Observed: 30 mV
